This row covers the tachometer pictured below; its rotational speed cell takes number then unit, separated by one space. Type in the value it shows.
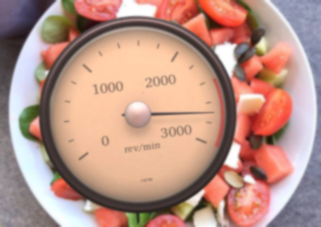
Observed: 2700 rpm
